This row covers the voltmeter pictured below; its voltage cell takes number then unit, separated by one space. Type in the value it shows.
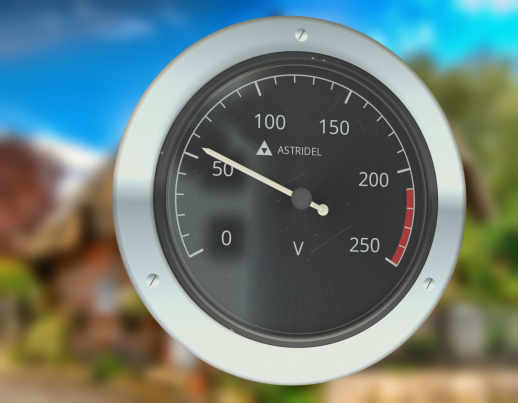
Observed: 55 V
